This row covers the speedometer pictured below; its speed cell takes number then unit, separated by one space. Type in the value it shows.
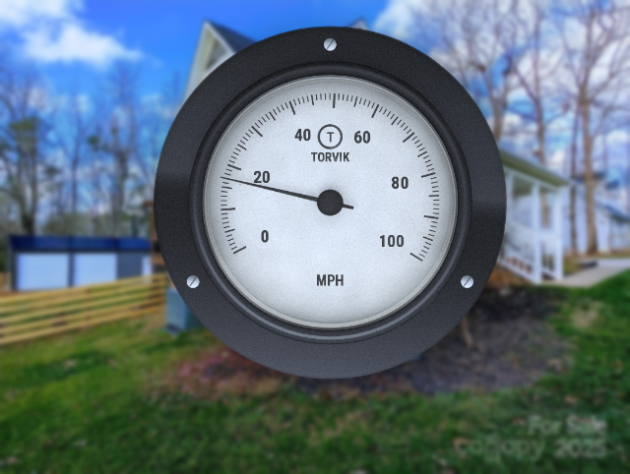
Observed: 17 mph
